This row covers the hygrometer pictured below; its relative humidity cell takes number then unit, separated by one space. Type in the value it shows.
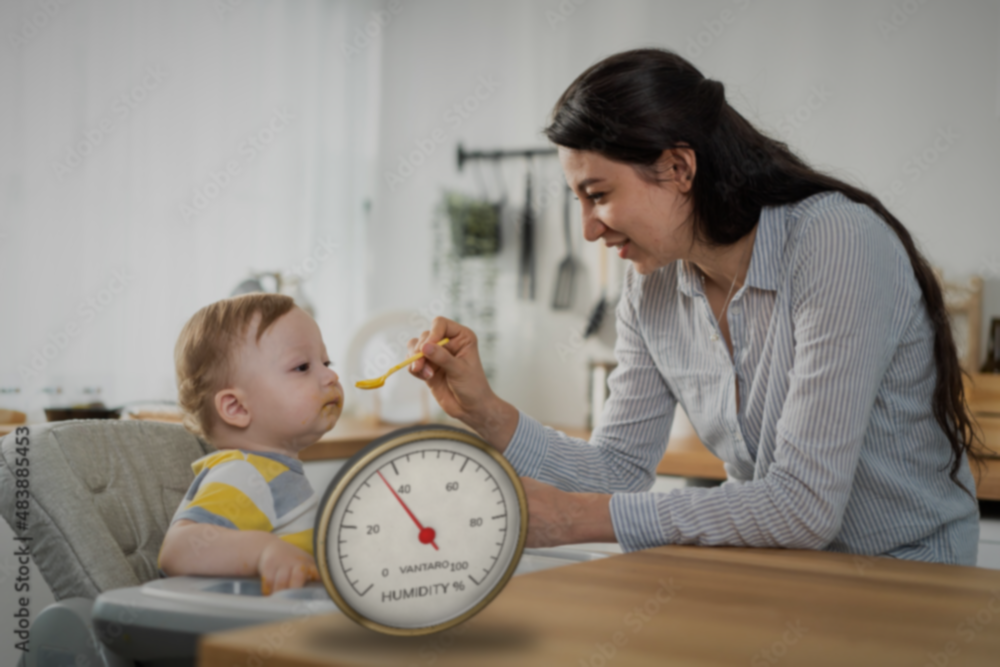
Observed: 36 %
